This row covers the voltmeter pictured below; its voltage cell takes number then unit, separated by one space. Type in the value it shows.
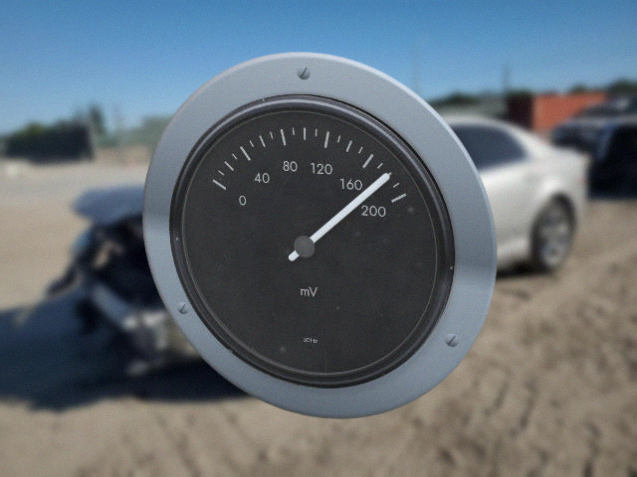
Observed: 180 mV
